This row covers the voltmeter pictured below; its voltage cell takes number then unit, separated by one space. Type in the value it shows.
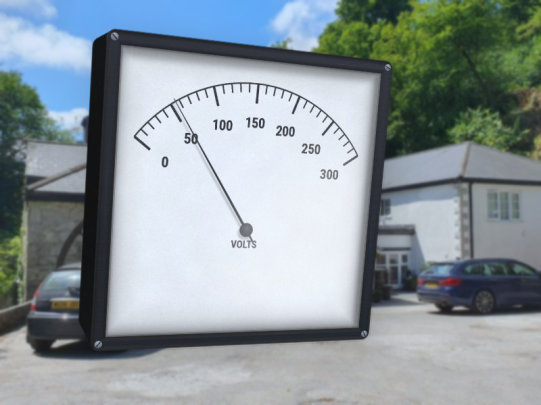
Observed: 55 V
